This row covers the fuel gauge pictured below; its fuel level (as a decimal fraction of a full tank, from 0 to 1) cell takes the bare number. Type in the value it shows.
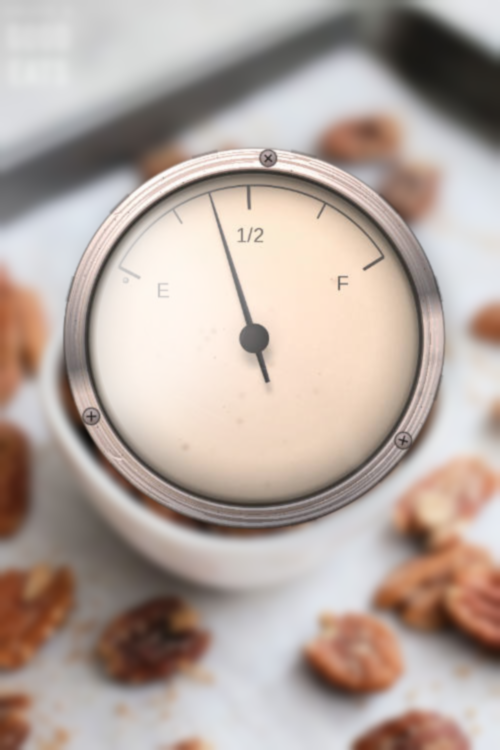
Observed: 0.375
